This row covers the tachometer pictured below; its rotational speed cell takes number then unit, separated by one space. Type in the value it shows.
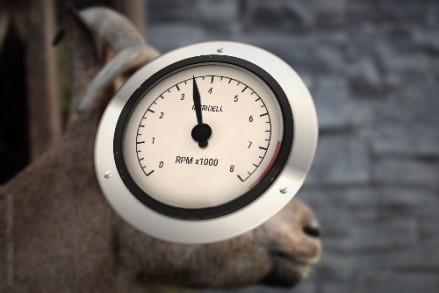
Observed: 3500 rpm
